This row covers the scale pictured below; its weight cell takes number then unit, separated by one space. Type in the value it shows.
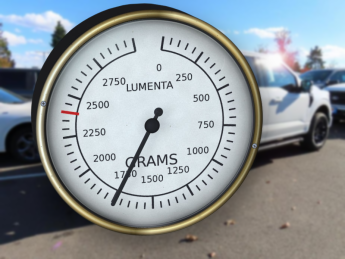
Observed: 1750 g
